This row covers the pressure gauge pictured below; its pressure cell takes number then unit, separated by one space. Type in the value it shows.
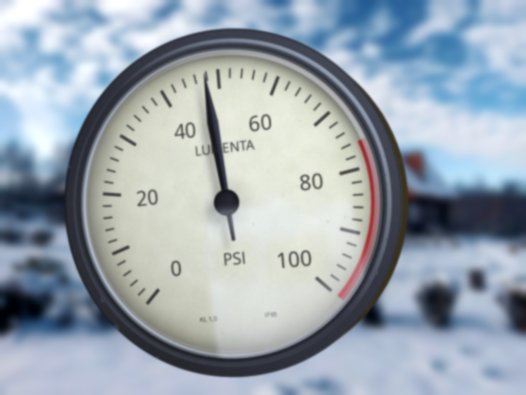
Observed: 48 psi
